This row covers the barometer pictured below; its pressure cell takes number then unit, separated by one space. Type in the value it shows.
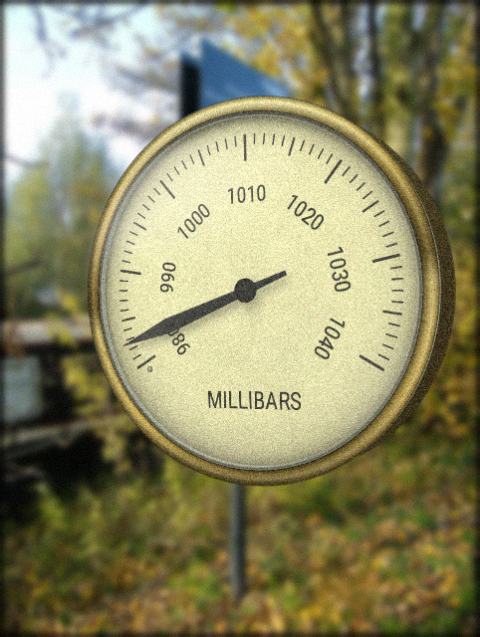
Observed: 982.5 mbar
